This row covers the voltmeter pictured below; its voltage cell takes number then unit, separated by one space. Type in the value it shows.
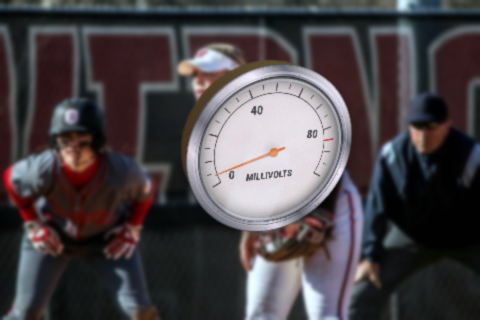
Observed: 5 mV
